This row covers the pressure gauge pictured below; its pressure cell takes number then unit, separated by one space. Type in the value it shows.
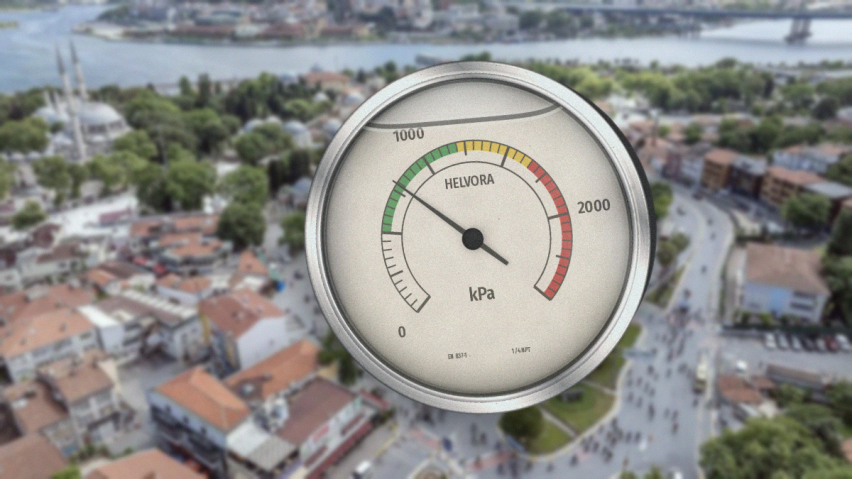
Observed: 800 kPa
